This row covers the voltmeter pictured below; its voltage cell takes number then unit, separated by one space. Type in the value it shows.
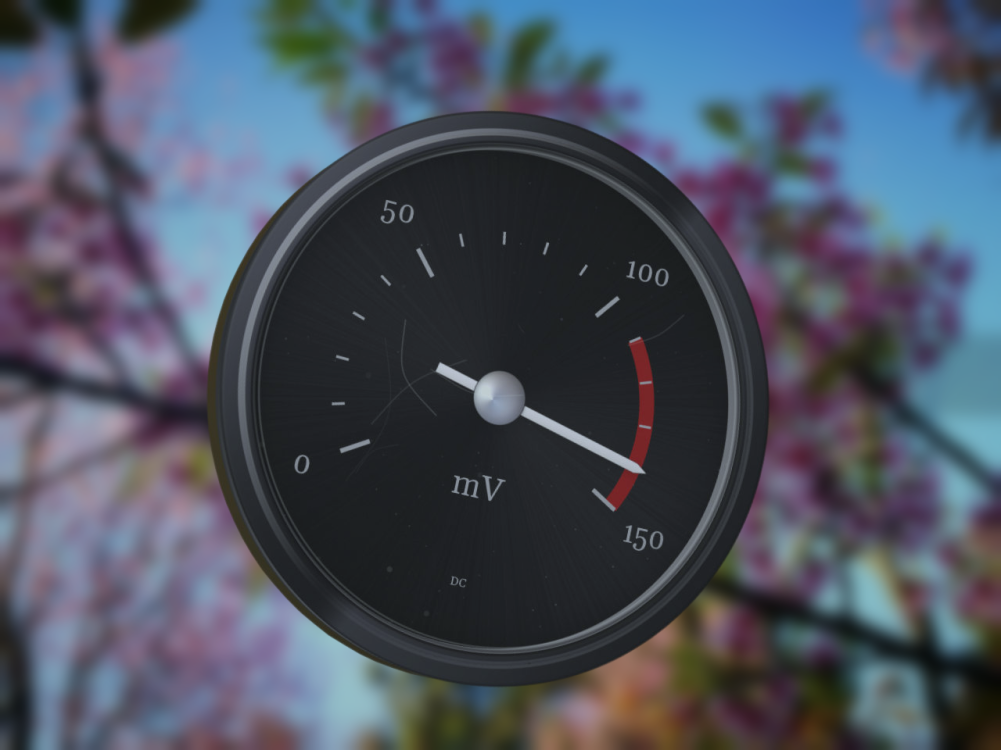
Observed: 140 mV
